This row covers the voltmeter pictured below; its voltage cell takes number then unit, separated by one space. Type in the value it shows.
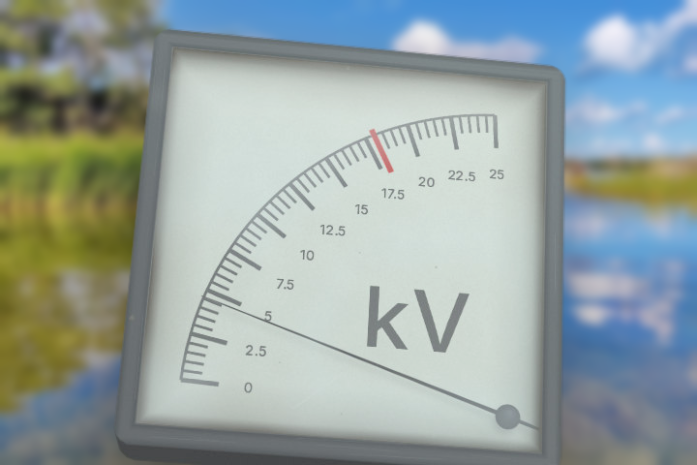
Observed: 4.5 kV
